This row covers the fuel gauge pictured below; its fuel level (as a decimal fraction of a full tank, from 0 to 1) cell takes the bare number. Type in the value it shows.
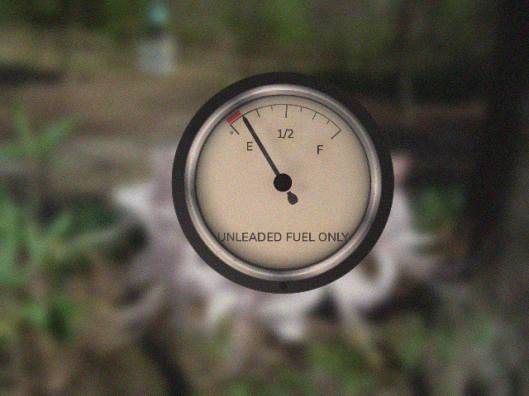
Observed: 0.125
